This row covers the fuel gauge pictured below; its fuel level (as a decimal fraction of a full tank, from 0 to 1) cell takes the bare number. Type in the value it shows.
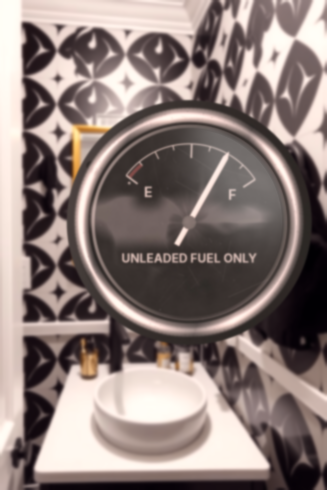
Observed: 0.75
